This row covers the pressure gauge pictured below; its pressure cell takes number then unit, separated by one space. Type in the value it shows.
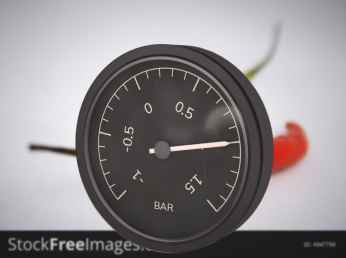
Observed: 1 bar
